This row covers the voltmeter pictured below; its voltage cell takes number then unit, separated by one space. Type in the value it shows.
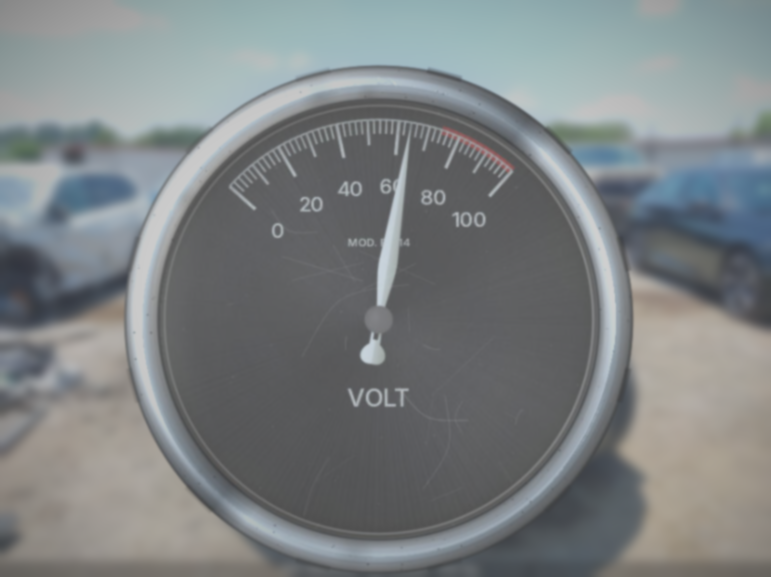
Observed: 64 V
